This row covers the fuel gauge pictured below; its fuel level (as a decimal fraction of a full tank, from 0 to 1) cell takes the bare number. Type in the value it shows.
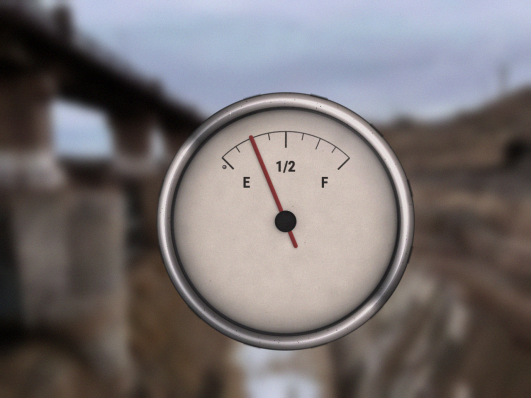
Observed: 0.25
